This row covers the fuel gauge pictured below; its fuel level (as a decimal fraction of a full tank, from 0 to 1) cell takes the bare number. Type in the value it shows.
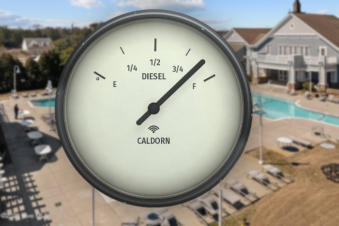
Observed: 0.875
